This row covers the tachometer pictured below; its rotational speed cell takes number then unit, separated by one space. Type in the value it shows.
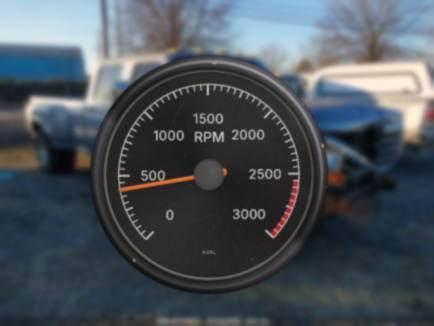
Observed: 400 rpm
